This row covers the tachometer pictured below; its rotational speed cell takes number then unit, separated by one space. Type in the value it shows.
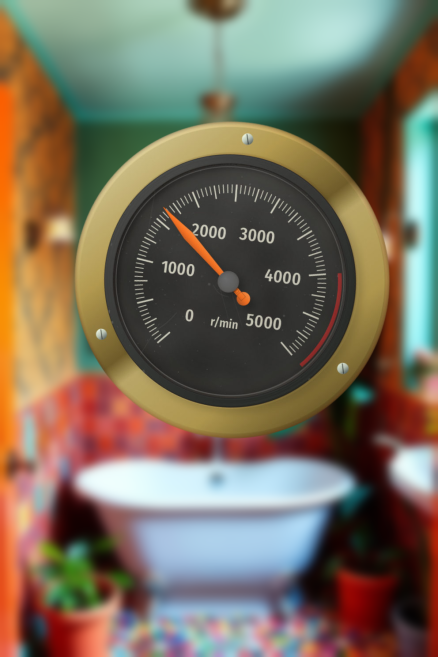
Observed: 1650 rpm
